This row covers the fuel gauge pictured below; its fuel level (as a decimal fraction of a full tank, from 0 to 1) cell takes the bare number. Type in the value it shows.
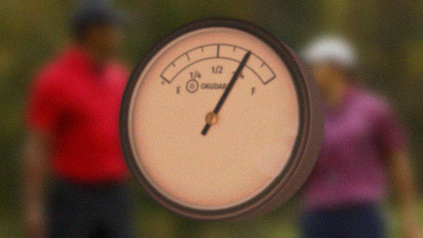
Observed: 0.75
